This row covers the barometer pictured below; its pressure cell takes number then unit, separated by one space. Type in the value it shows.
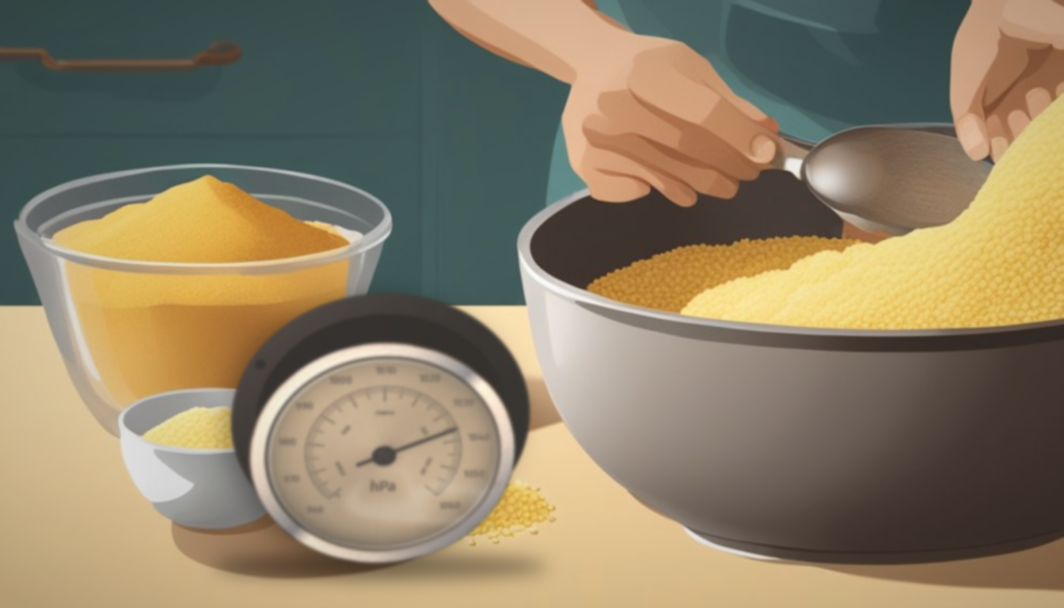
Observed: 1035 hPa
